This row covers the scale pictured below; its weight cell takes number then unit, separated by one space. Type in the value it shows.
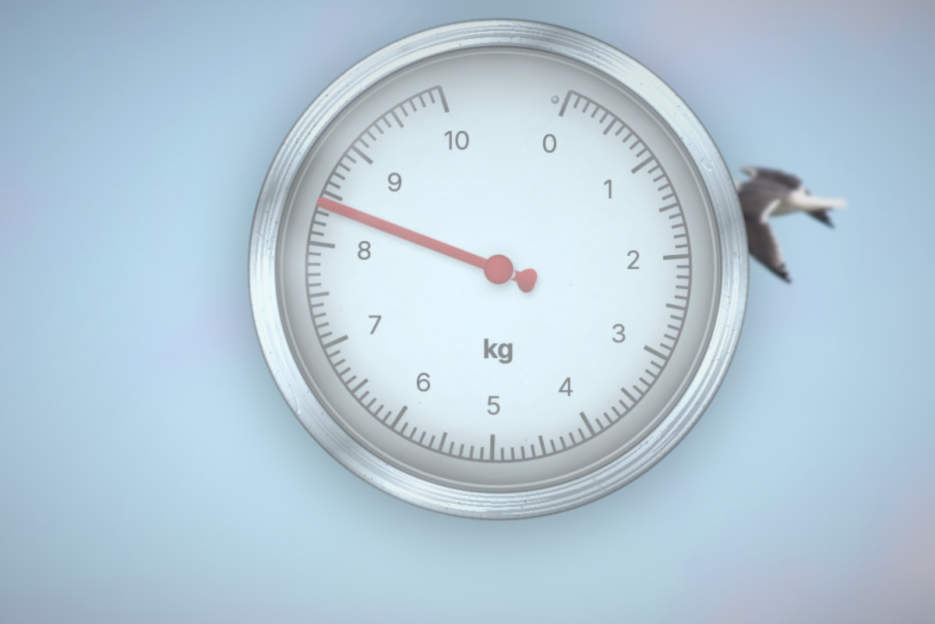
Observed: 8.4 kg
